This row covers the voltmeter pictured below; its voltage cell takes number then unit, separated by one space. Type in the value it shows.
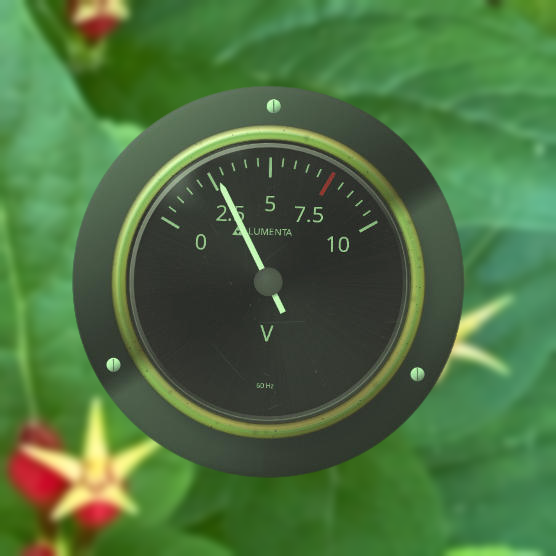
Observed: 2.75 V
